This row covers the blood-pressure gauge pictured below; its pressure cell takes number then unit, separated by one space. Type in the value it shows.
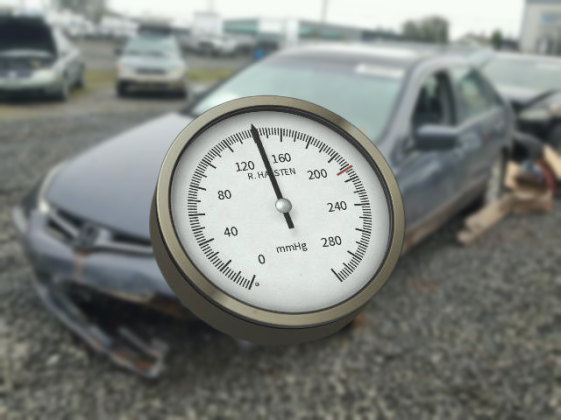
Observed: 140 mmHg
